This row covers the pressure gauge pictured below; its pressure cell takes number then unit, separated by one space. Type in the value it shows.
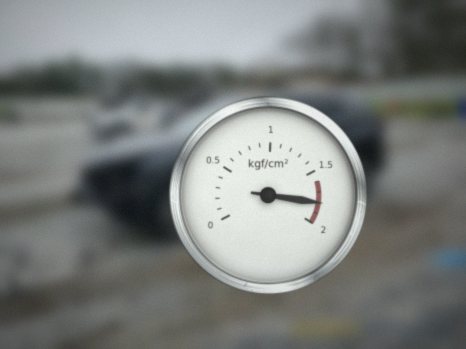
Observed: 1.8 kg/cm²
